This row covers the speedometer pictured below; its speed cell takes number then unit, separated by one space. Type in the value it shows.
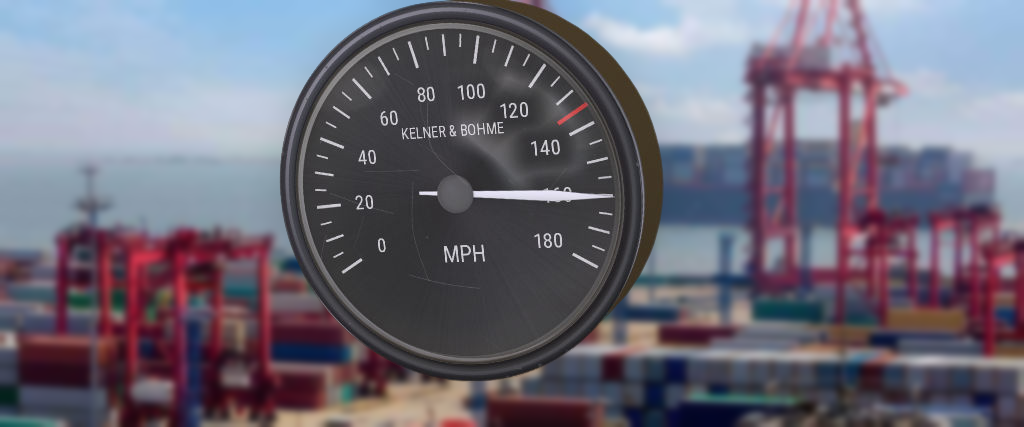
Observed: 160 mph
